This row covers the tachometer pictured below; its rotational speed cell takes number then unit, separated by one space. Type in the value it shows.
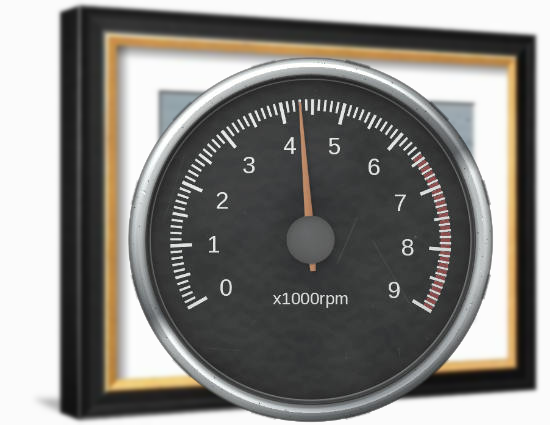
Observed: 4300 rpm
